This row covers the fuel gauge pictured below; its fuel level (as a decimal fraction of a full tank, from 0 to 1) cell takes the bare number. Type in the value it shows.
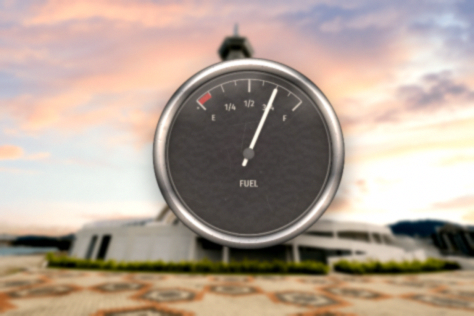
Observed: 0.75
